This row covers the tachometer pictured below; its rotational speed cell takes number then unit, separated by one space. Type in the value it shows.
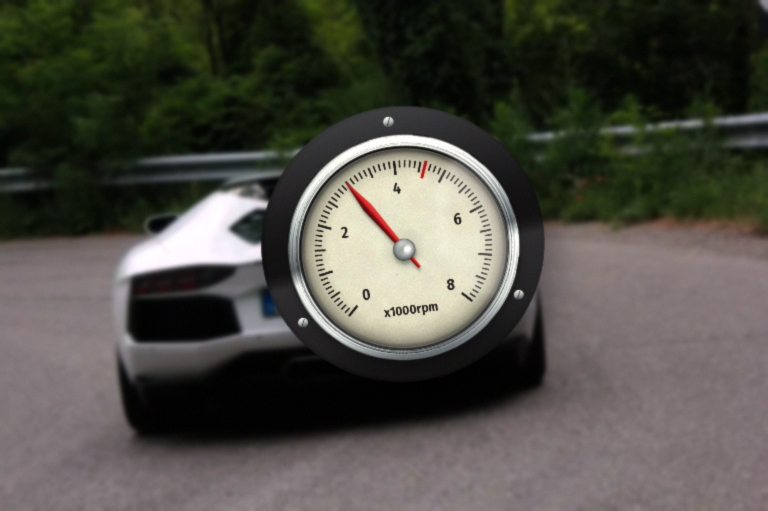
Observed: 3000 rpm
